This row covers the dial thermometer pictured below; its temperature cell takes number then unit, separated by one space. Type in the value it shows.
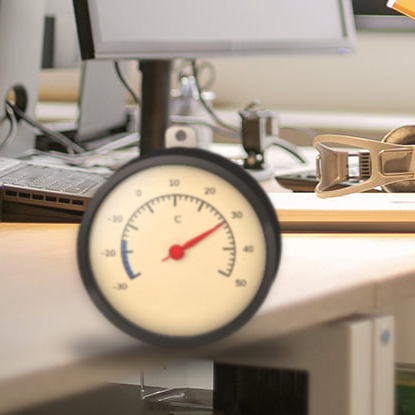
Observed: 30 °C
